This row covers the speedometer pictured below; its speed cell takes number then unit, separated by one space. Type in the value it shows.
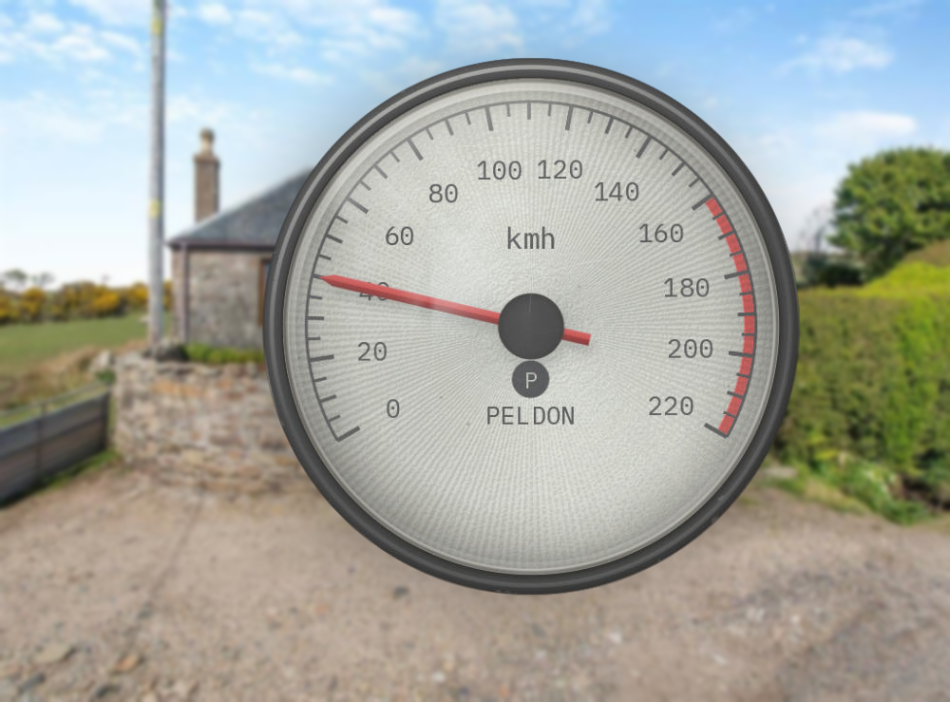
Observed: 40 km/h
